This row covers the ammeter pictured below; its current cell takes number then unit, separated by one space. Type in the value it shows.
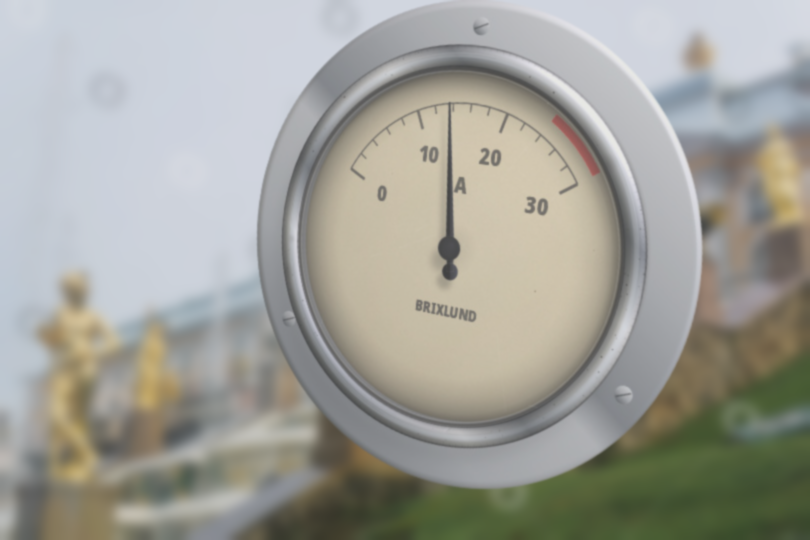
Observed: 14 A
